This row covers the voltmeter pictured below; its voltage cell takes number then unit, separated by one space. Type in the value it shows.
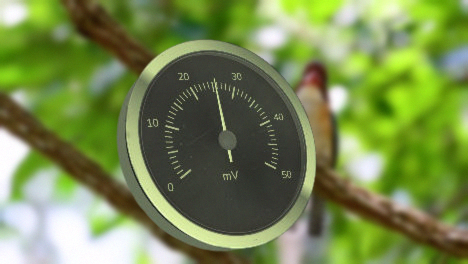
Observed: 25 mV
